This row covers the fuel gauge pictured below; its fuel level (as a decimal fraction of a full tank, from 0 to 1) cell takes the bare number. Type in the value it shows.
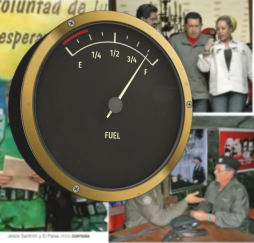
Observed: 0.875
